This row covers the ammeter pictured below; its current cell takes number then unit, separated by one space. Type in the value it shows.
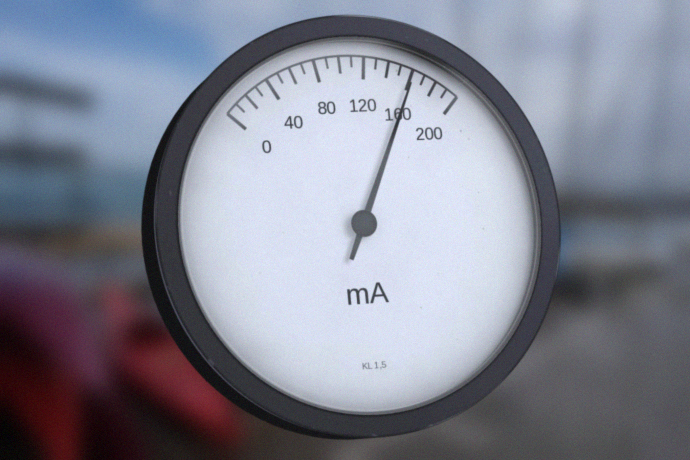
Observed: 160 mA
